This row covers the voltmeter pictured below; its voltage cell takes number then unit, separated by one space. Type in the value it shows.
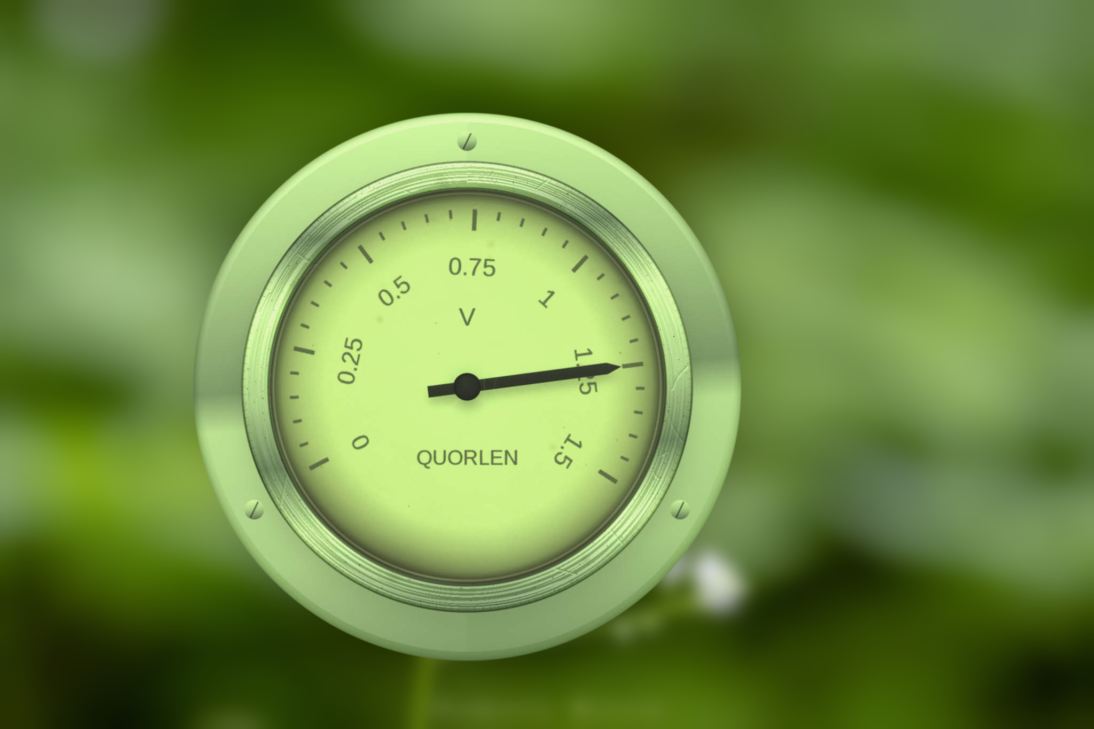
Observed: 1.25 V
